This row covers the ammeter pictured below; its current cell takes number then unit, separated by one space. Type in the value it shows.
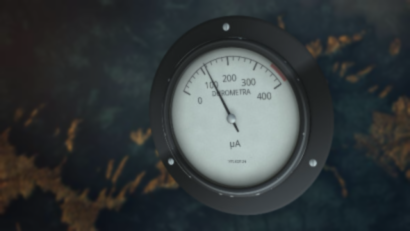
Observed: 120 µA
